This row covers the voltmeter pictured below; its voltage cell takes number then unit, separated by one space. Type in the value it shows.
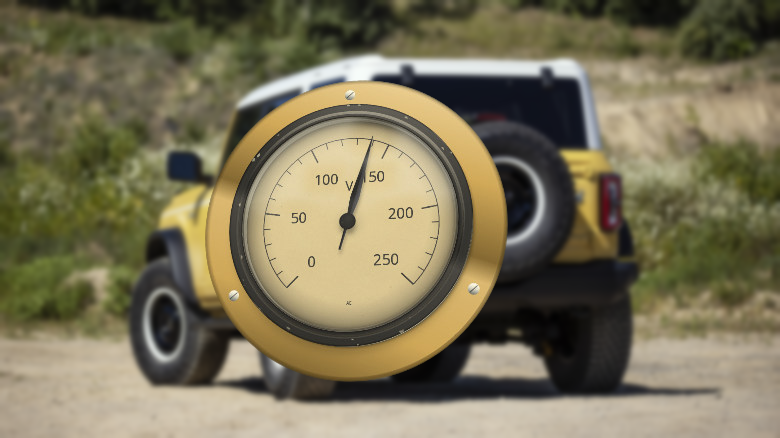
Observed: 140 V
